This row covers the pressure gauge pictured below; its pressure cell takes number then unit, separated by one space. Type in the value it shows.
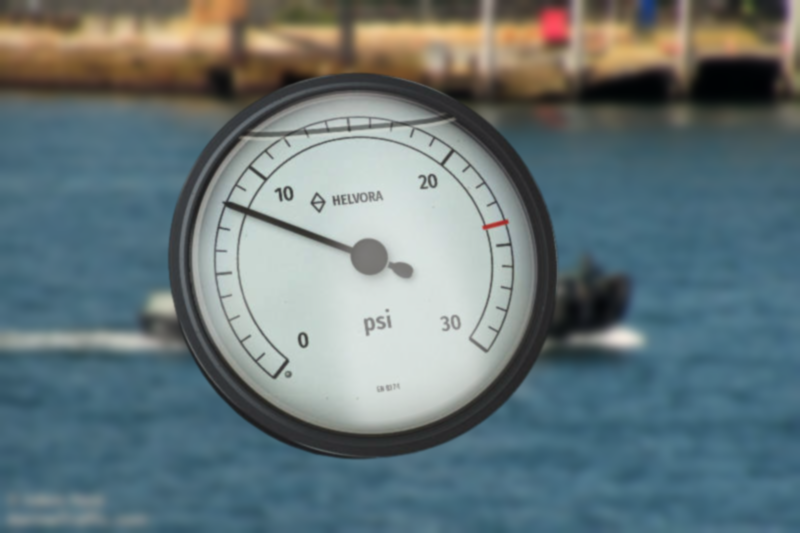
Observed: 8 psi
